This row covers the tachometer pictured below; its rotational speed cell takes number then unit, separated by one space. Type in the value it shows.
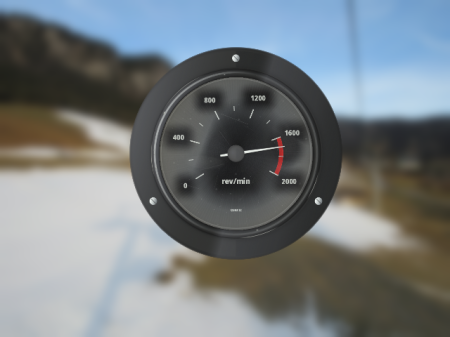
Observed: 1700 rpm
